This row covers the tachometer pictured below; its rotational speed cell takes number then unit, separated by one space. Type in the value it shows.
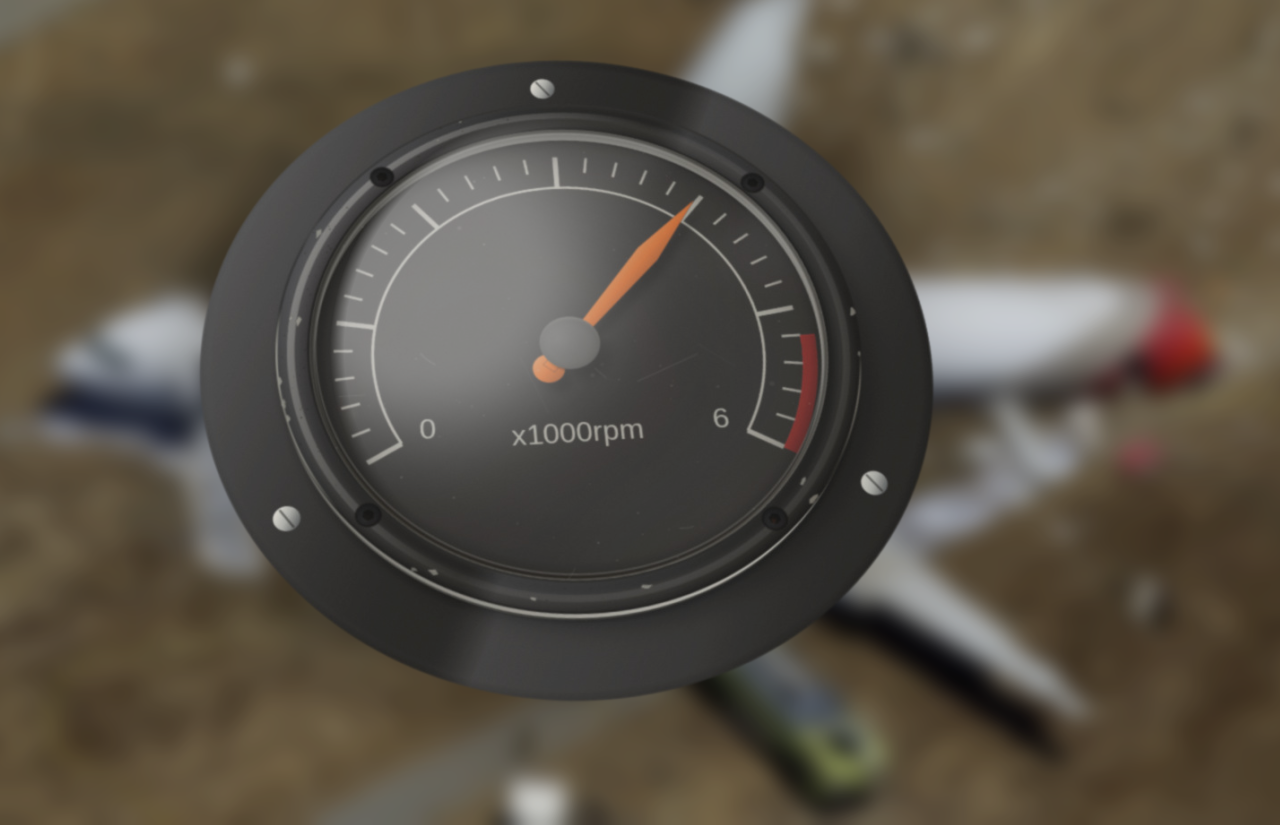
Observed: 4000 rpm
